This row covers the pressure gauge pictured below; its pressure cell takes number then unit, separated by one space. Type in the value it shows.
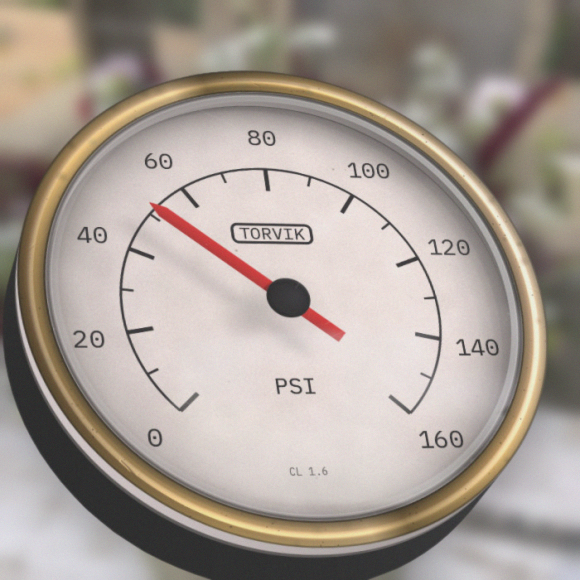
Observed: 50 psi
